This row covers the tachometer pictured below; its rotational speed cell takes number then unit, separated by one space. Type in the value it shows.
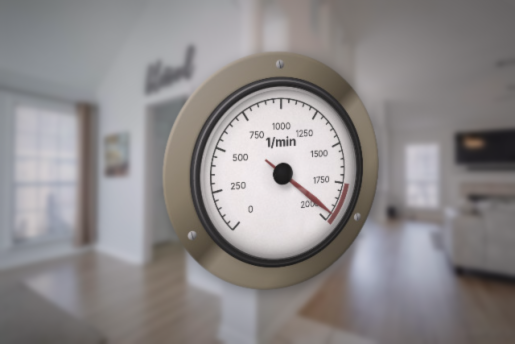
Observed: 1950 rpm
